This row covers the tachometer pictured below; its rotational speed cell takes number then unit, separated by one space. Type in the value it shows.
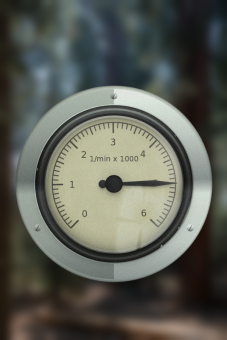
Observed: 5000 rpm
